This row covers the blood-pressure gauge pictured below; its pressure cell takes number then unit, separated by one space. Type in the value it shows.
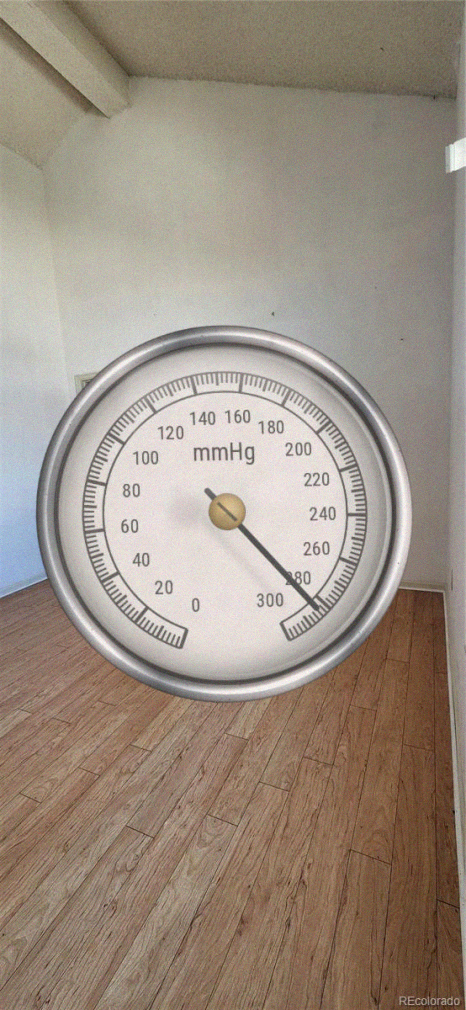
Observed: 284 mmHg
